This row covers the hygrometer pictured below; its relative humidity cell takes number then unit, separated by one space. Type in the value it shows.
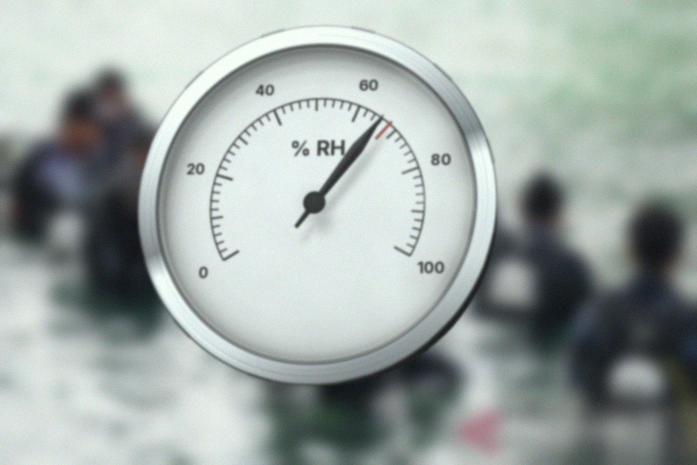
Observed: 66 %
